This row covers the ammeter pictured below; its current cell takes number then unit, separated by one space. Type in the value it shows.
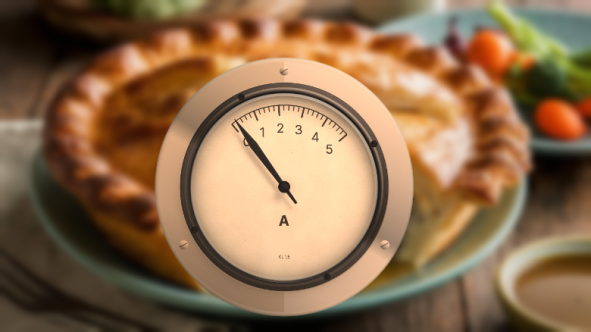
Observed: 0.2 A
